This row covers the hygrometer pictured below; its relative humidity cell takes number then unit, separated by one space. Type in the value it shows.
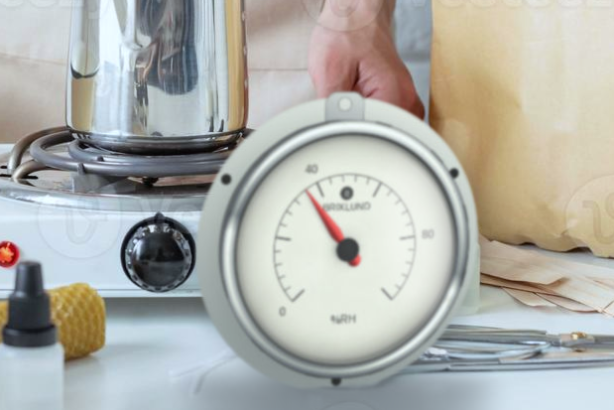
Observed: 36 %
